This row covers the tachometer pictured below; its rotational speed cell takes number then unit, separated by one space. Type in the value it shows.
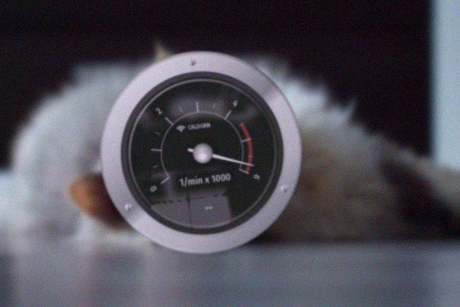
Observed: 5750 rpm
